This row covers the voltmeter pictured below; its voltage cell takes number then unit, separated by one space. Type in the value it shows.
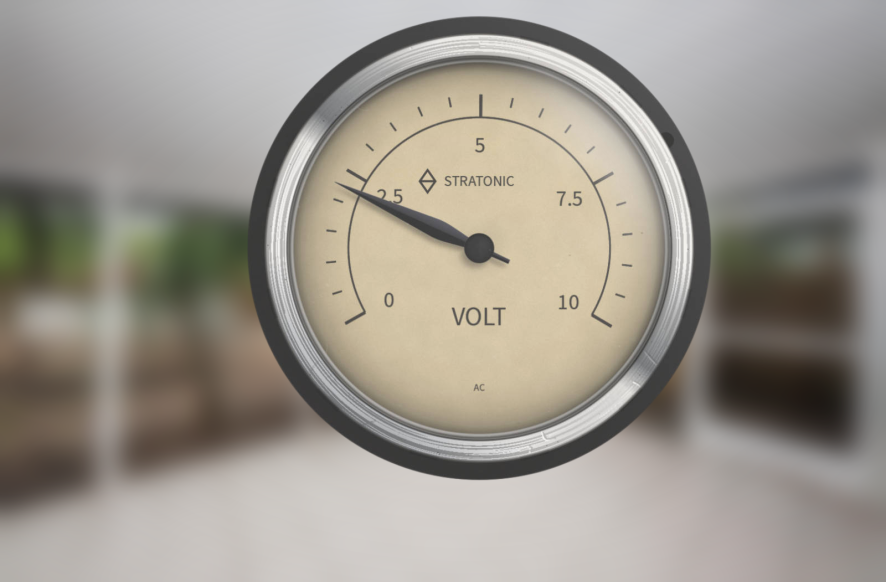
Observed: 2.25 V
